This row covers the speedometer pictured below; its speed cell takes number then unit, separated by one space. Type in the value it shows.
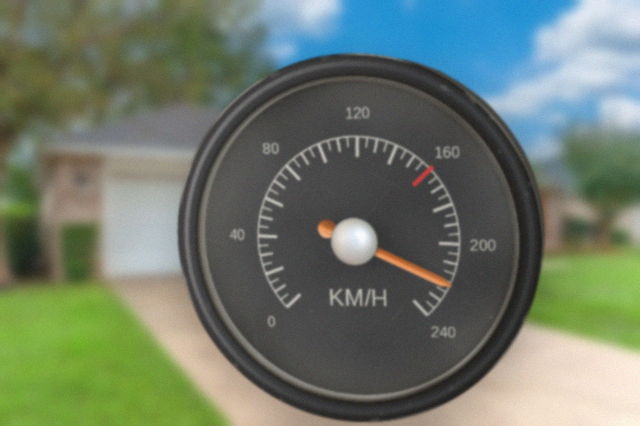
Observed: 220 km/h
